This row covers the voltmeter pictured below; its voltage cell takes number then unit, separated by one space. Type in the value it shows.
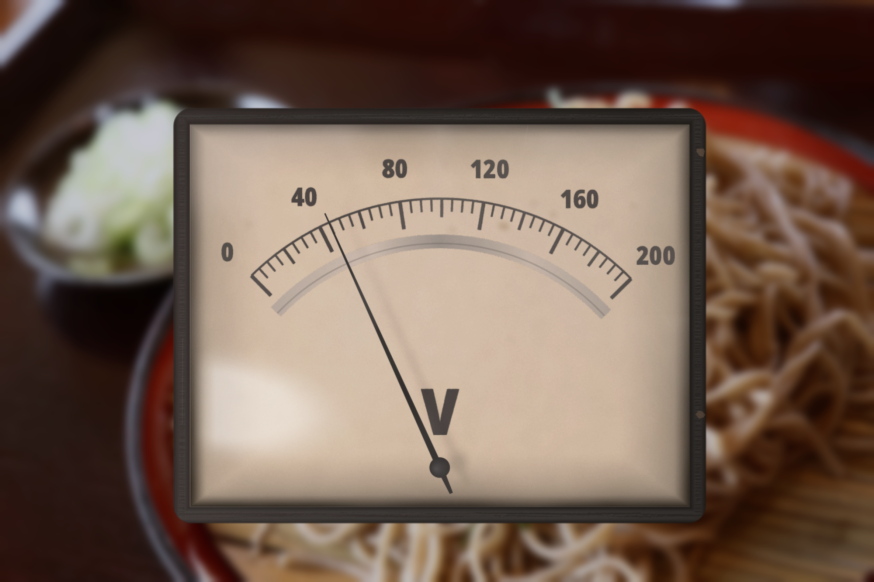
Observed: 45 V
